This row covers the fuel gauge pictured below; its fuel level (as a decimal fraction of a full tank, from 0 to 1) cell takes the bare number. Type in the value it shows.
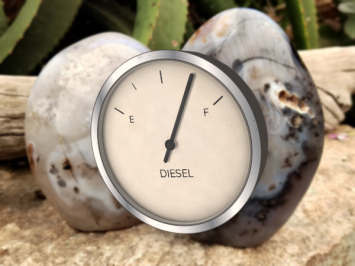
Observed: 0.75
